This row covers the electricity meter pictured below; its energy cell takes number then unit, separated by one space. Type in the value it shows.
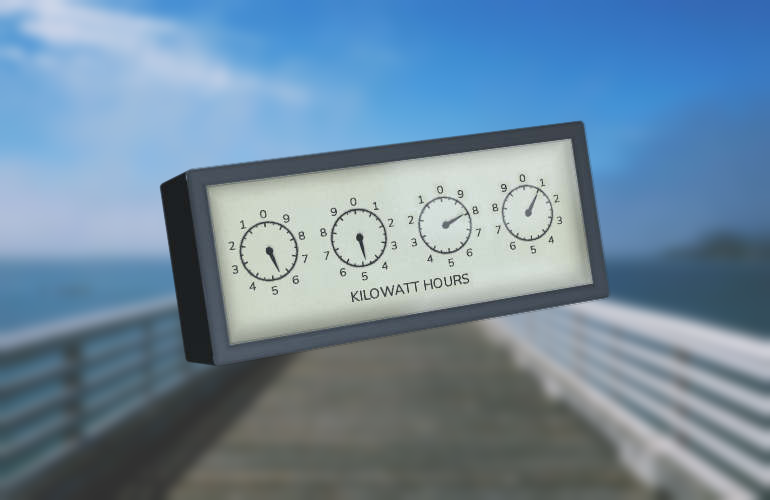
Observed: 5481 kWh
